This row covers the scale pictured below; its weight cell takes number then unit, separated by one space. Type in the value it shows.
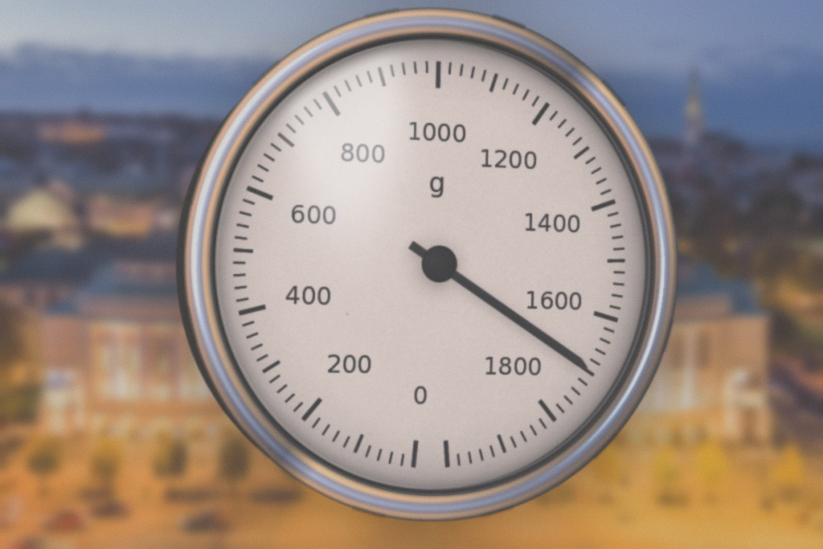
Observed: 1700 g
